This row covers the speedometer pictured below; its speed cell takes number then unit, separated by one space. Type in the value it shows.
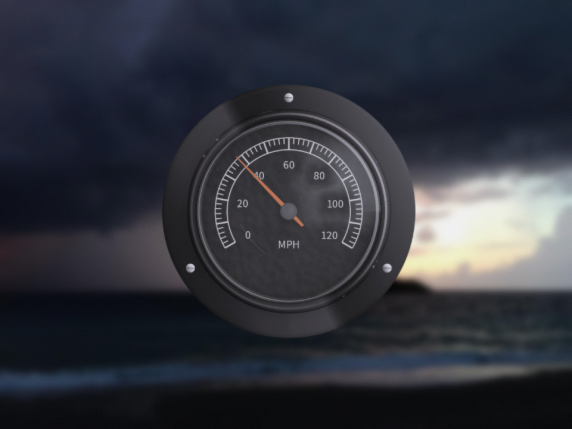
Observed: 38 mph
